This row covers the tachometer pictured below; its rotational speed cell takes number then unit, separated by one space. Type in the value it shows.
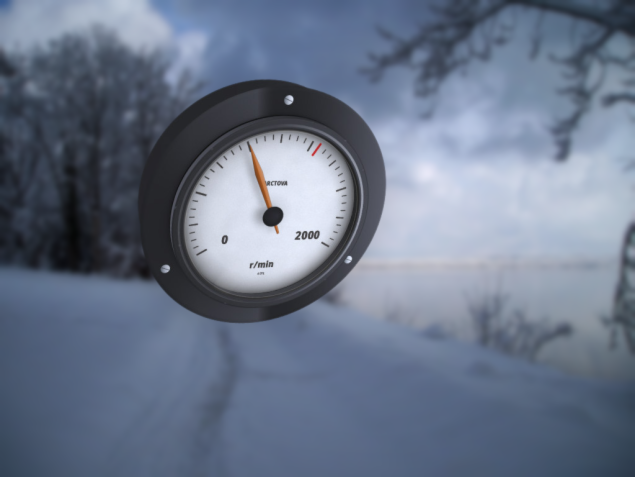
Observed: 800 rpm
